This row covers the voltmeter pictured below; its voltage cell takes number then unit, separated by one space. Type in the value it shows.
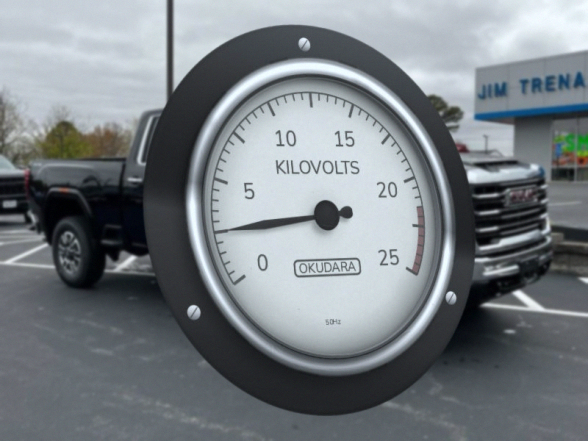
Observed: 2.5 kV
